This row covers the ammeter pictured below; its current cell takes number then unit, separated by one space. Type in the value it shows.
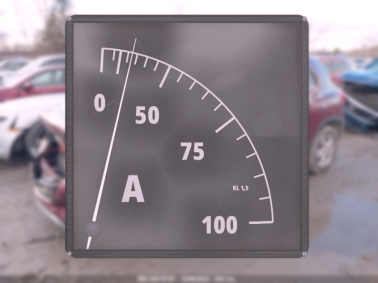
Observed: 32.5 A
